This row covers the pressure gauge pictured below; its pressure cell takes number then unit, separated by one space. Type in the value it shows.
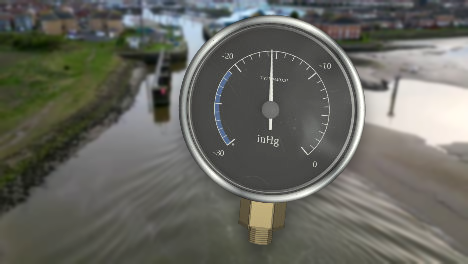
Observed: -15.5 inHg
